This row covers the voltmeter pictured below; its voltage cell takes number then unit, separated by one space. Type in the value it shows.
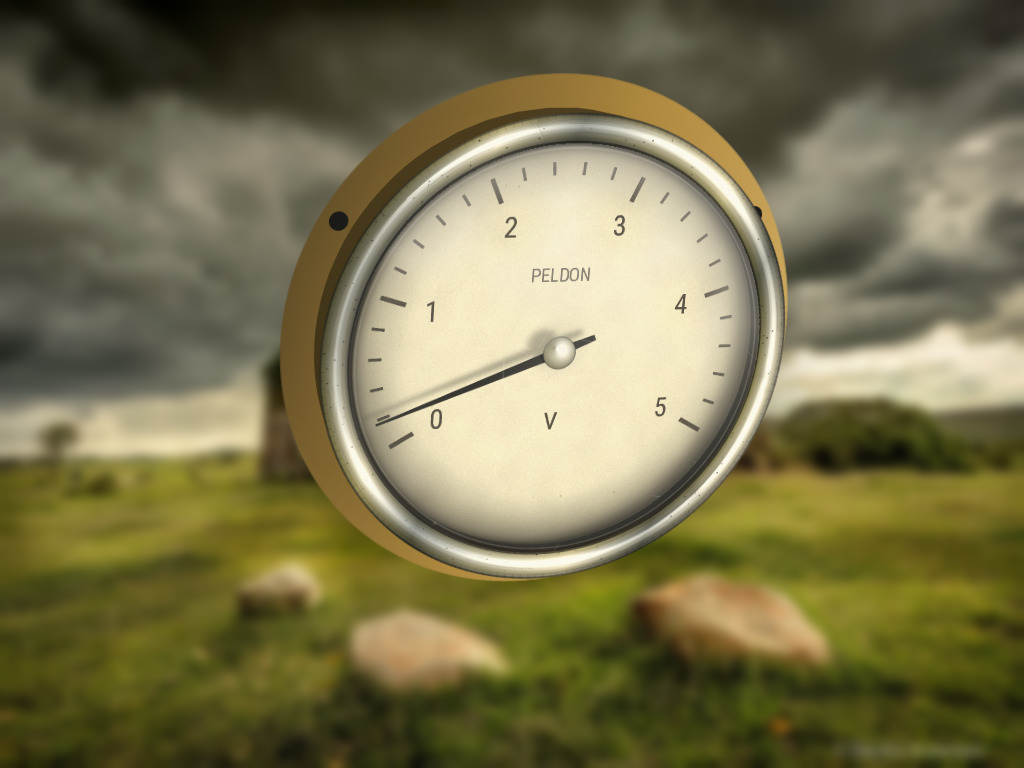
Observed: 0.2 V
